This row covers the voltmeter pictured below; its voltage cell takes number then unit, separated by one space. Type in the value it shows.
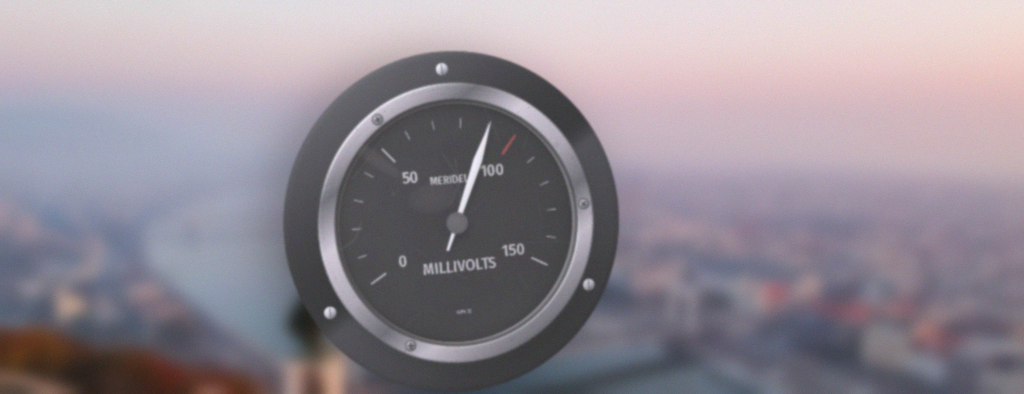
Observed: 90 mV
